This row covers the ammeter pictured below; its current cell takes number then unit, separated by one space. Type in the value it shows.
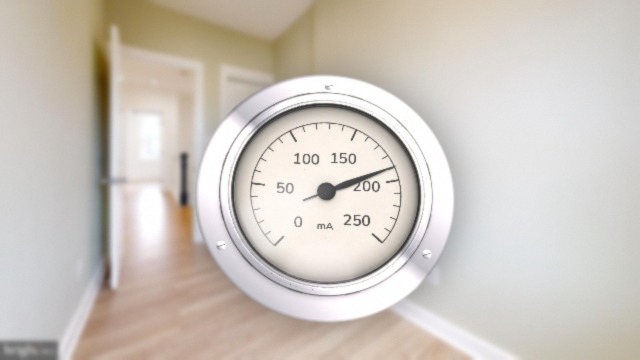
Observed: 190 mA
